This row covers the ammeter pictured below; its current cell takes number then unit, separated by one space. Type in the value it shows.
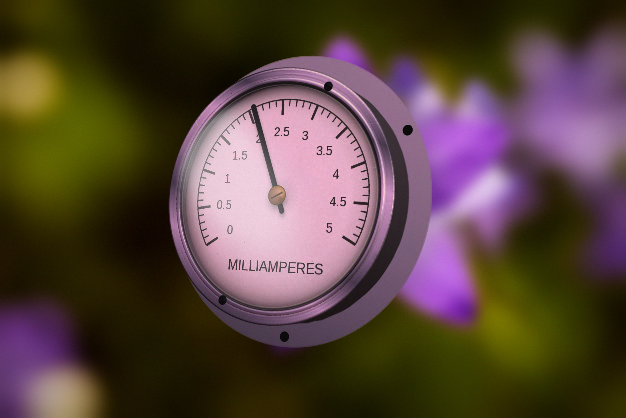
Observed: 2.1 mA
